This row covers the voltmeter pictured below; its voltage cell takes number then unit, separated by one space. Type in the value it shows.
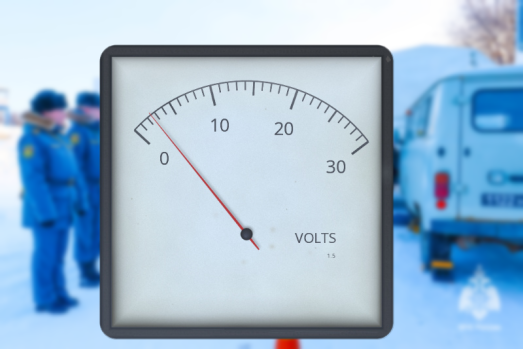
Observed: 2.5 V
